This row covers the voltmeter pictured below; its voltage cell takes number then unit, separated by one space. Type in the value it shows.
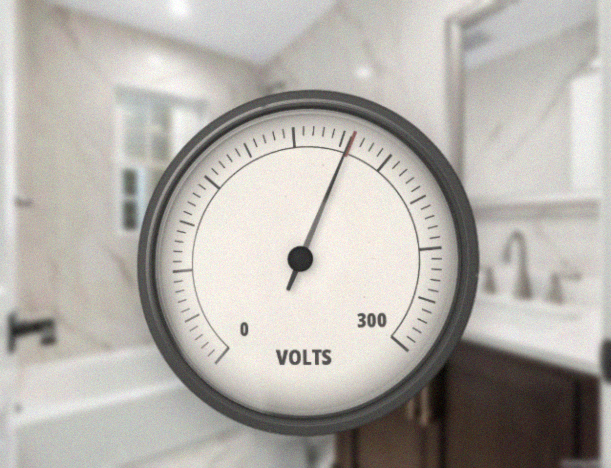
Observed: 180 V
